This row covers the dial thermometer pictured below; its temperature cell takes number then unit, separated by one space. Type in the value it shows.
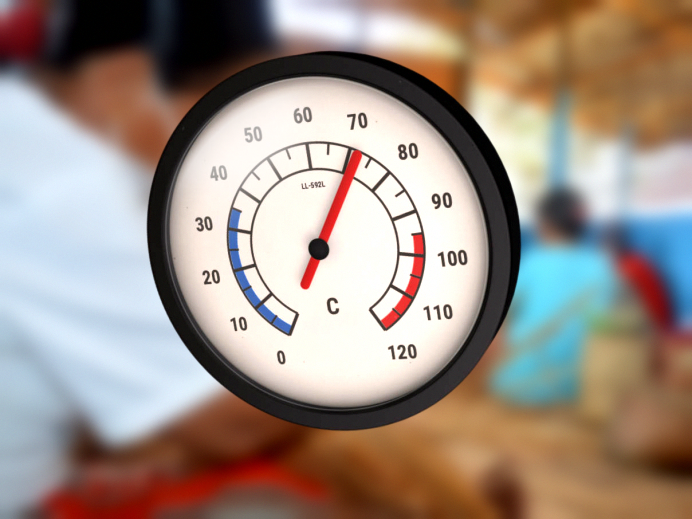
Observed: 72.5 °C
